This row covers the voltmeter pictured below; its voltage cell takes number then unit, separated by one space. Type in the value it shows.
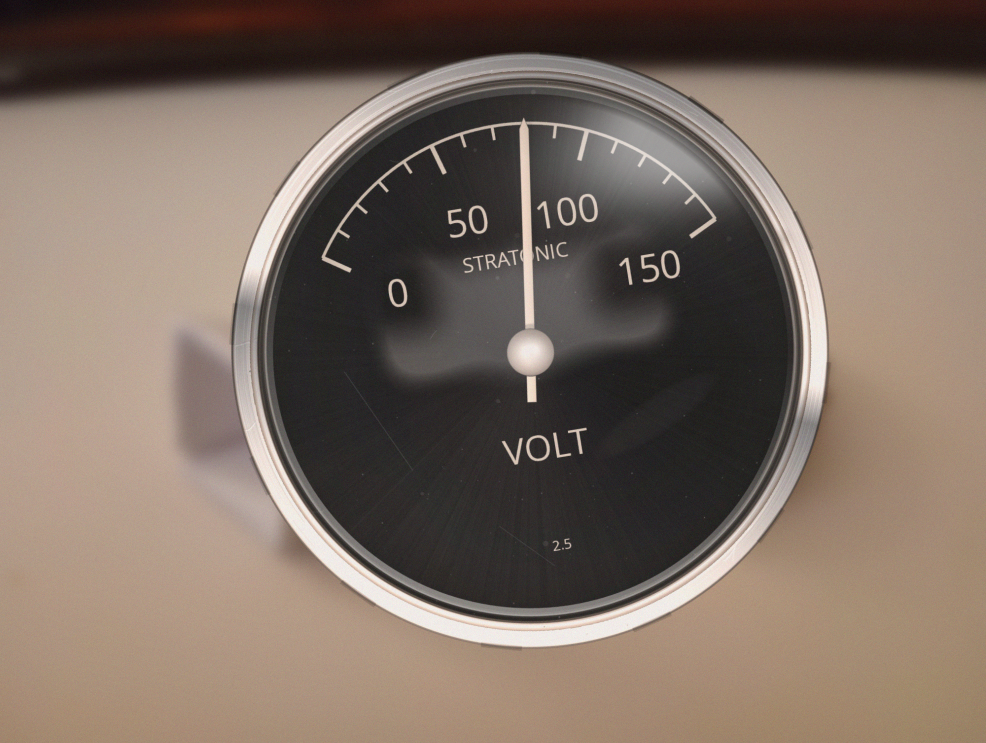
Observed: 80 V
